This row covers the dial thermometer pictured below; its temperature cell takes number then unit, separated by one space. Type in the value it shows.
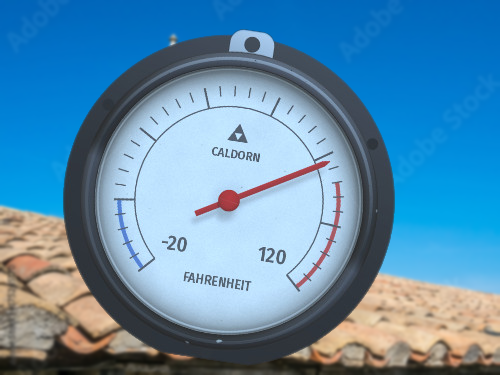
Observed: 82 °F
